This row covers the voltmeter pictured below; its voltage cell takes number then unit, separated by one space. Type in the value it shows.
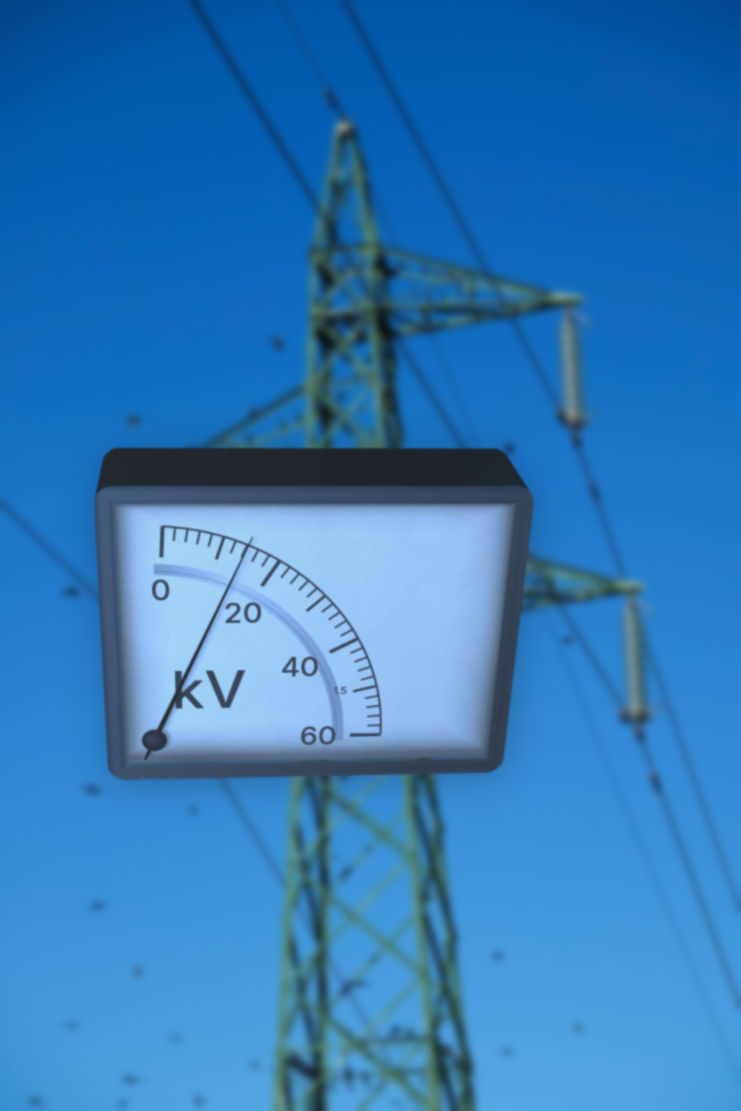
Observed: 14 kV
